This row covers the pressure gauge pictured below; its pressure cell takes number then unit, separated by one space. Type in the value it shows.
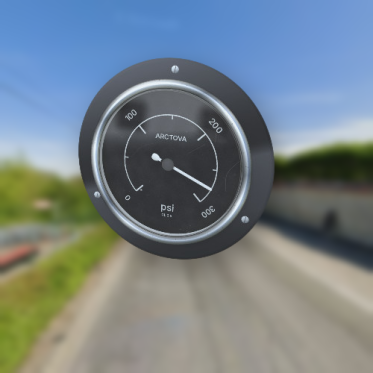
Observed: 275 psi
